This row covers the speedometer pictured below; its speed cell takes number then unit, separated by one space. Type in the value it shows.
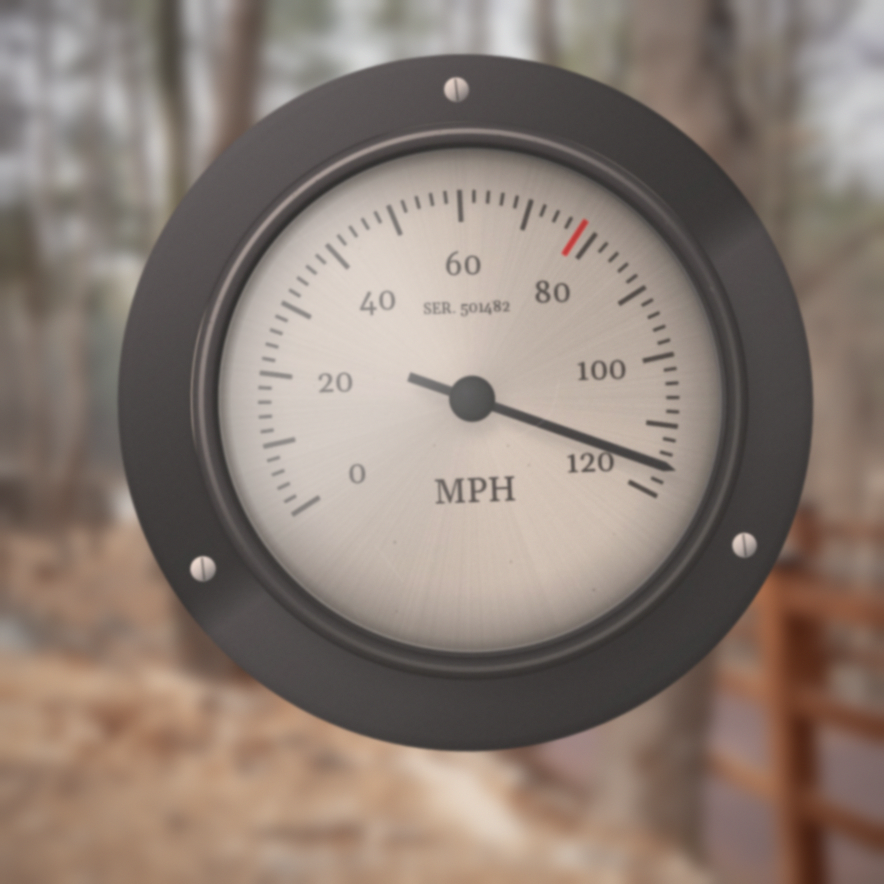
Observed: 116 mph
